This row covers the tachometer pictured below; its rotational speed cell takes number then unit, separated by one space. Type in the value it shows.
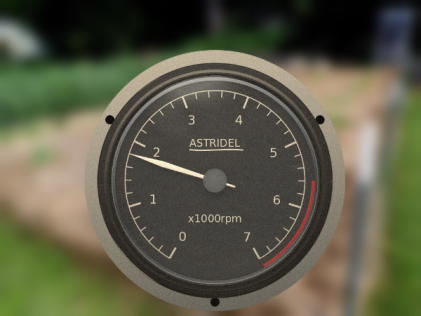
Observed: 1800 rpm
